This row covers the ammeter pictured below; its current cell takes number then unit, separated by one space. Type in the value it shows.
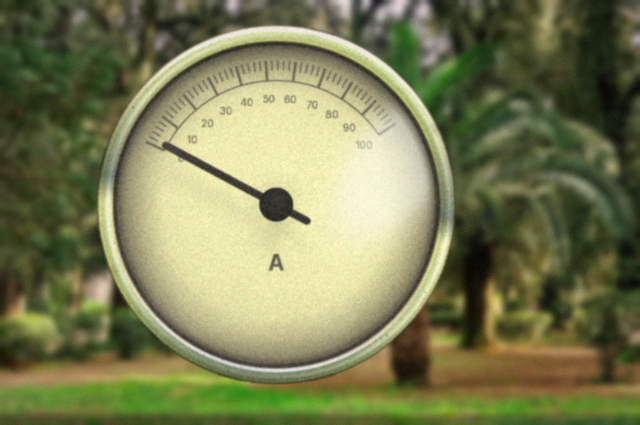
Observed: 2 A
